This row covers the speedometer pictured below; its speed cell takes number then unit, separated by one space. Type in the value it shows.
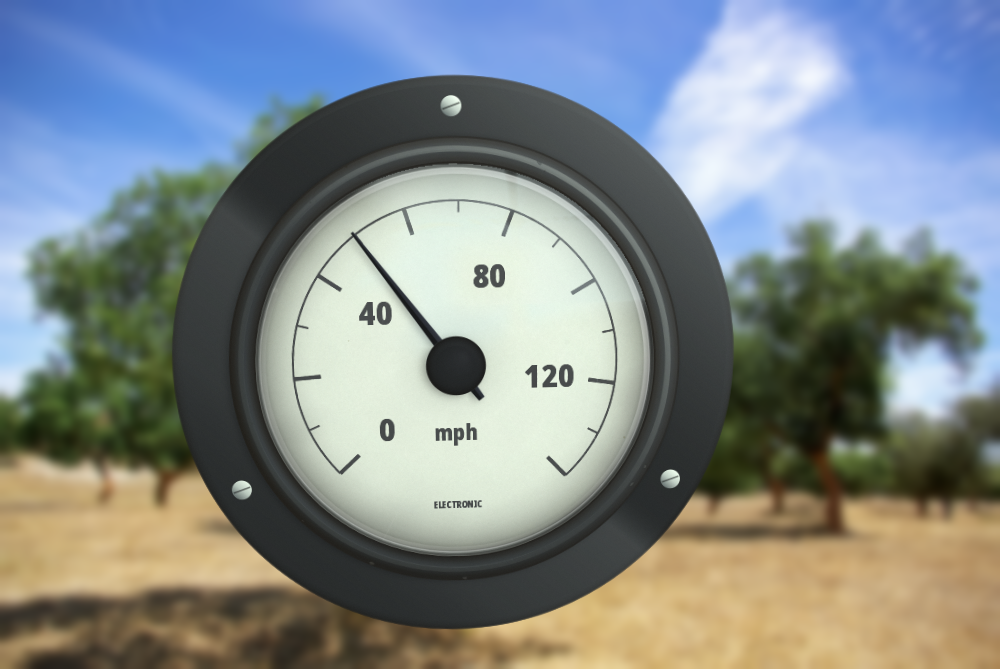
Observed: 50 mph
